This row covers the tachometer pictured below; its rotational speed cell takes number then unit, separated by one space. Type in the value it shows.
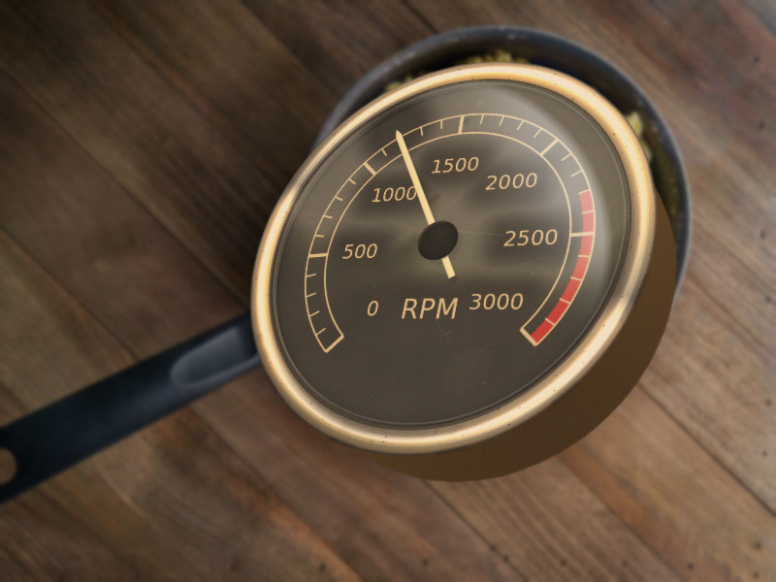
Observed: 1200 rpm
